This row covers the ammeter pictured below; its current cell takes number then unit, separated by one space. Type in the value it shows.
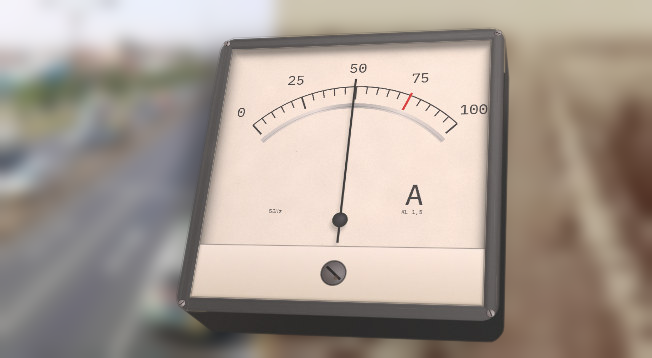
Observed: 50 A
